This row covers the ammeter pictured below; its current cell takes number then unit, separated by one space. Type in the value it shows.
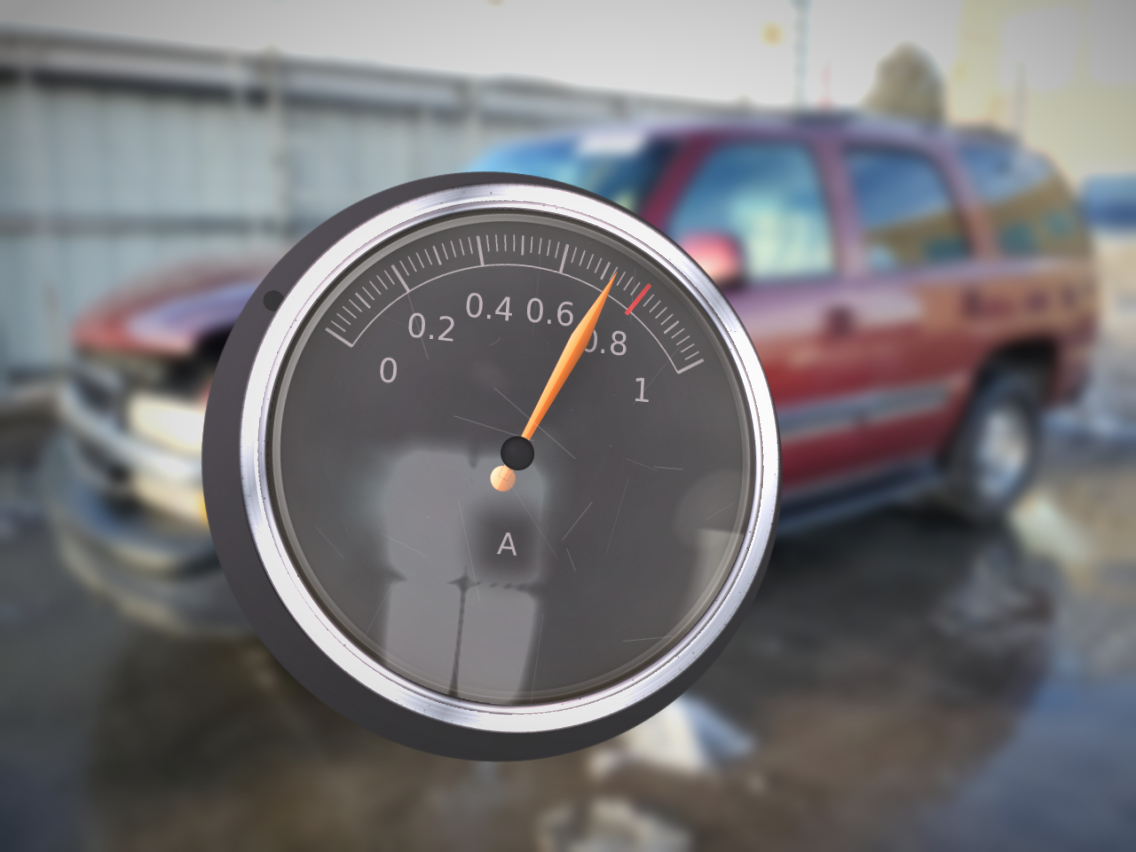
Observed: 0.72 A
